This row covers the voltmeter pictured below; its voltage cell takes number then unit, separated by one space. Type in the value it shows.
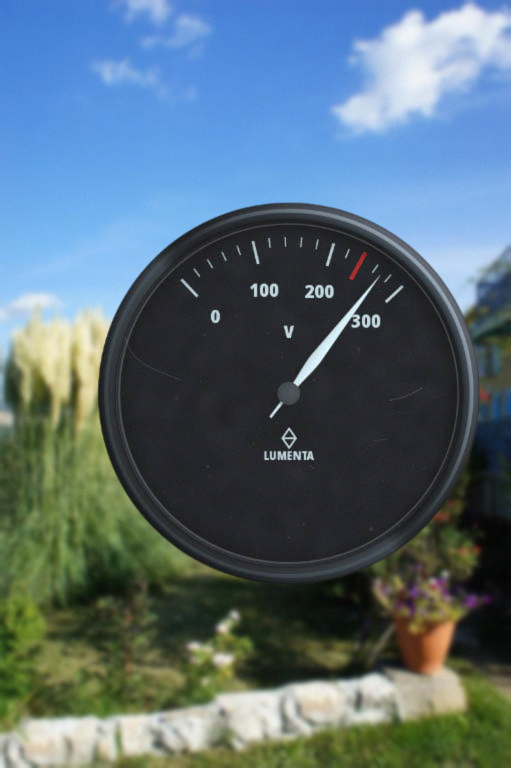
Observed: 270 V
